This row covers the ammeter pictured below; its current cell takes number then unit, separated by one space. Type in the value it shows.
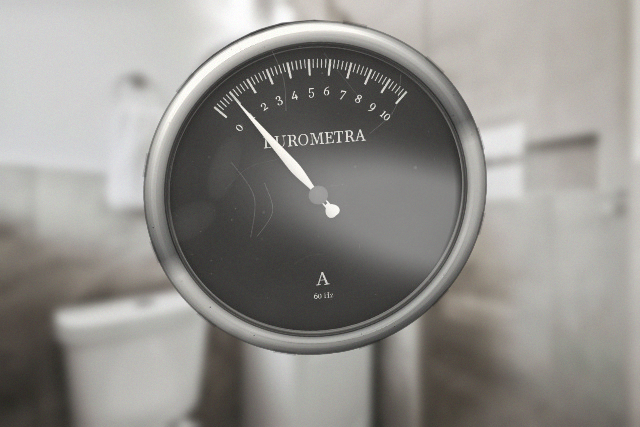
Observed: 1 A
